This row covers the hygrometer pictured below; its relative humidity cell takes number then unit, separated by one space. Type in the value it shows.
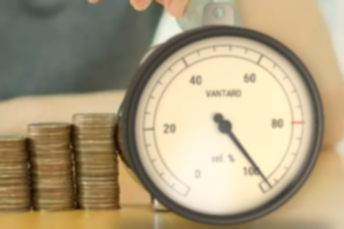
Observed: 98 %
